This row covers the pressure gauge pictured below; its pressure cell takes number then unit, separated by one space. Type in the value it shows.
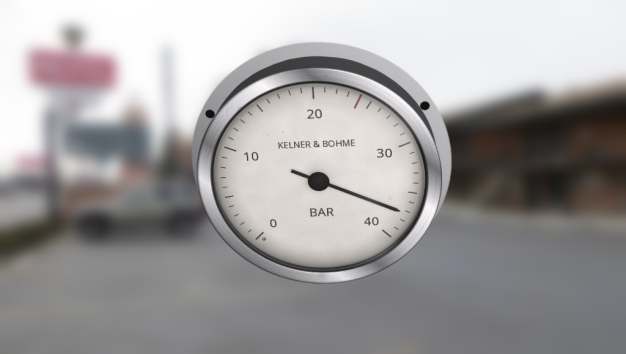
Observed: 37 bar
